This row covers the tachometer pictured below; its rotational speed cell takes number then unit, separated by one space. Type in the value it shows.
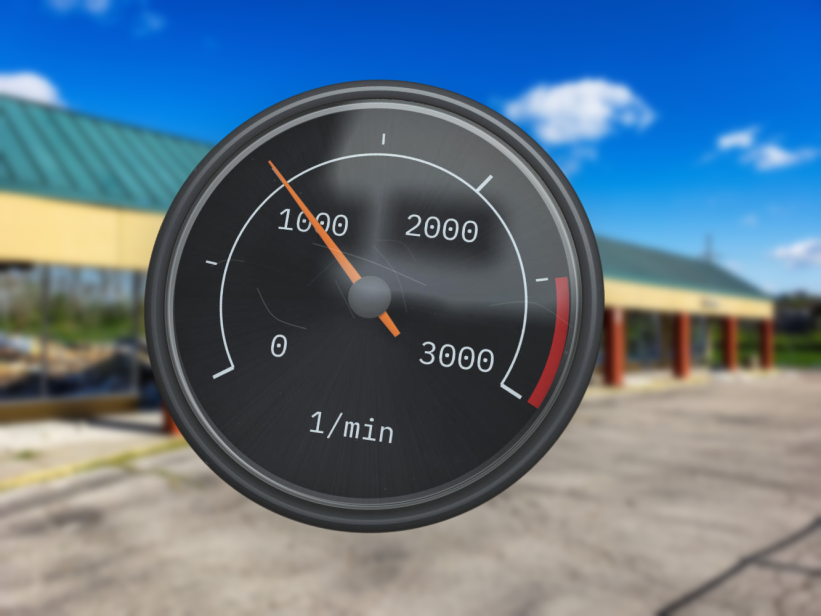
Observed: 1000 rpm
